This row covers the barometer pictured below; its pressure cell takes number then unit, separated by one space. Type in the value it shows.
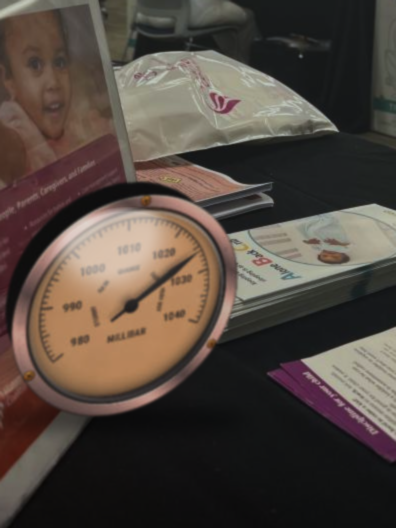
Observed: 1025 mbar
